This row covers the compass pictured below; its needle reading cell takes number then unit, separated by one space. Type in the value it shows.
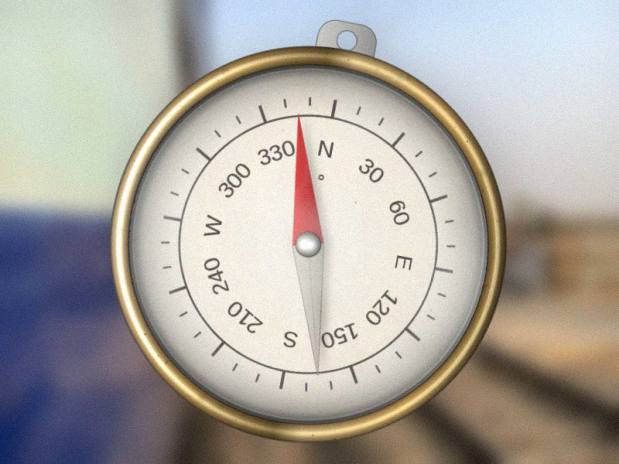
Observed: 345 °
